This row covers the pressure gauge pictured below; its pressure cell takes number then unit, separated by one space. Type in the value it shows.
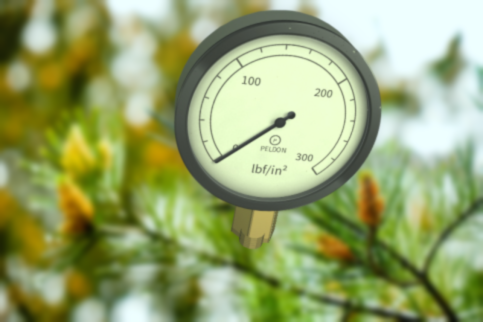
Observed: 0 psi
